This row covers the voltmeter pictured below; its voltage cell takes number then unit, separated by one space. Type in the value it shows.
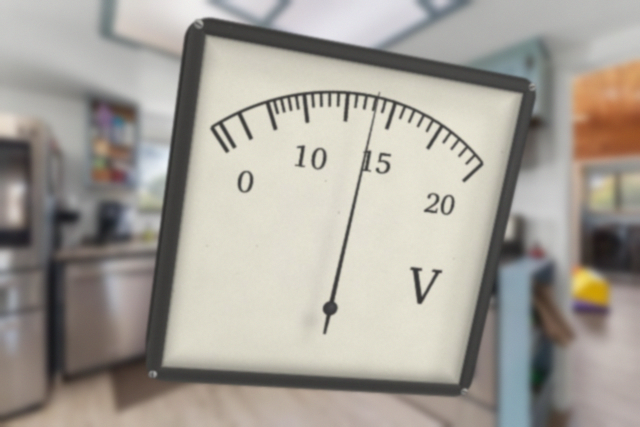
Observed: 14 V
